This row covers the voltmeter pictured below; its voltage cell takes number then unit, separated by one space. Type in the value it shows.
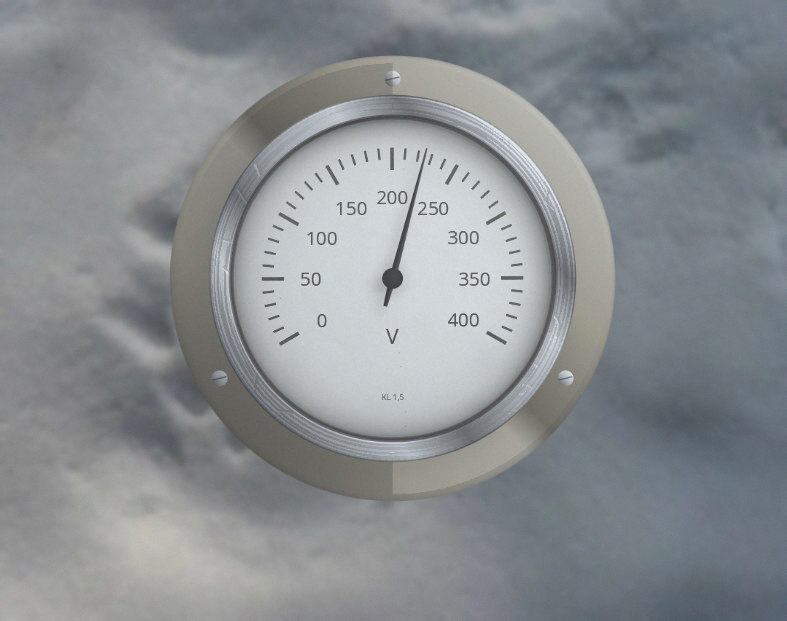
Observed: 225 V
